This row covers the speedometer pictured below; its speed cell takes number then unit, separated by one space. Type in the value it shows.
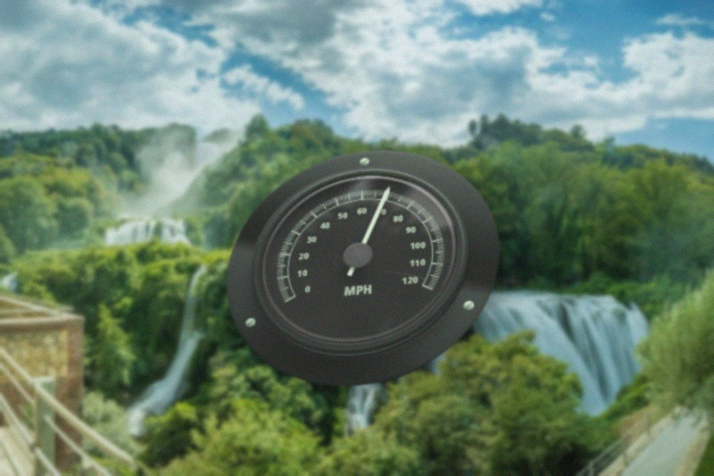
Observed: 70 mph
